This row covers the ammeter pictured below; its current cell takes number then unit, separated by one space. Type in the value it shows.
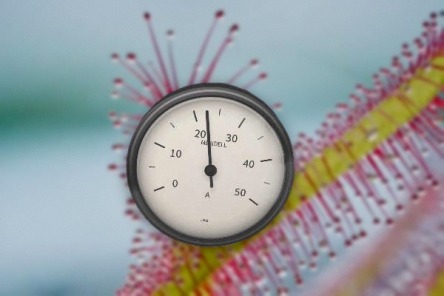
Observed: 22.5 A
